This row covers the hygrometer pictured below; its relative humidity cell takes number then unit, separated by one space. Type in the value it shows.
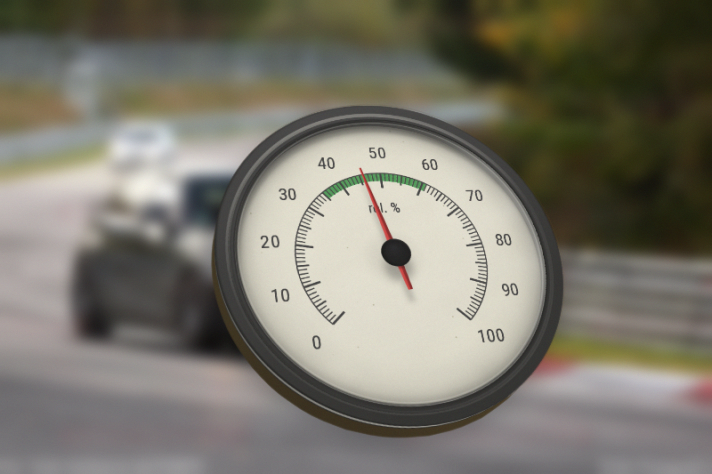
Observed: 45 %
